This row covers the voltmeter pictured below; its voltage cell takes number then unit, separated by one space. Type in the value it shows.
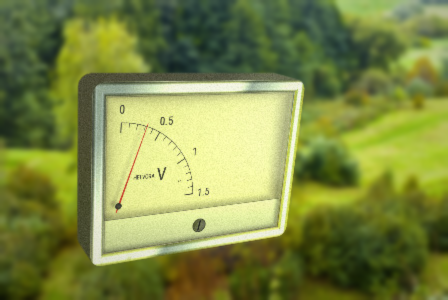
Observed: 0.3 V
